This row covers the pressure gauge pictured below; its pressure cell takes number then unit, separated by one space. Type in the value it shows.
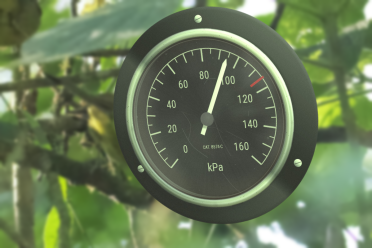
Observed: 95 kPa
